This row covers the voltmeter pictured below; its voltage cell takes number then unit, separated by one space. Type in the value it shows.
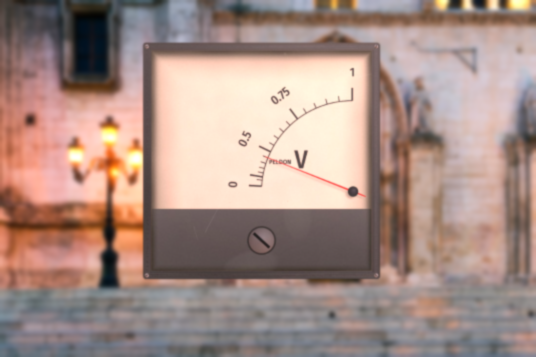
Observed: 0.45 V
